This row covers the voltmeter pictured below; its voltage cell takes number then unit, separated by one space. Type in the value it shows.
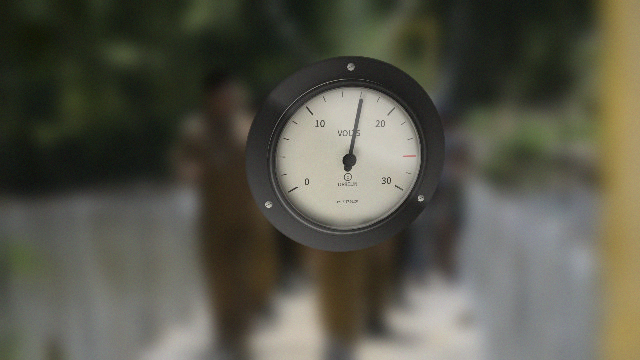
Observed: 16 V
